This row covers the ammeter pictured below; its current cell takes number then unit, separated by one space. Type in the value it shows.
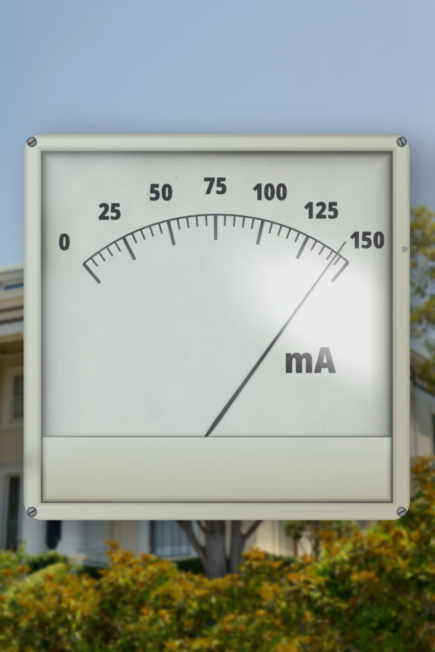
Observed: 142.5 mA
